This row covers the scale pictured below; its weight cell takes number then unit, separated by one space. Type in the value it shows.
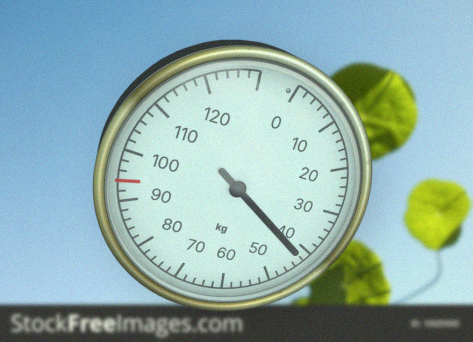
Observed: 42 kg
